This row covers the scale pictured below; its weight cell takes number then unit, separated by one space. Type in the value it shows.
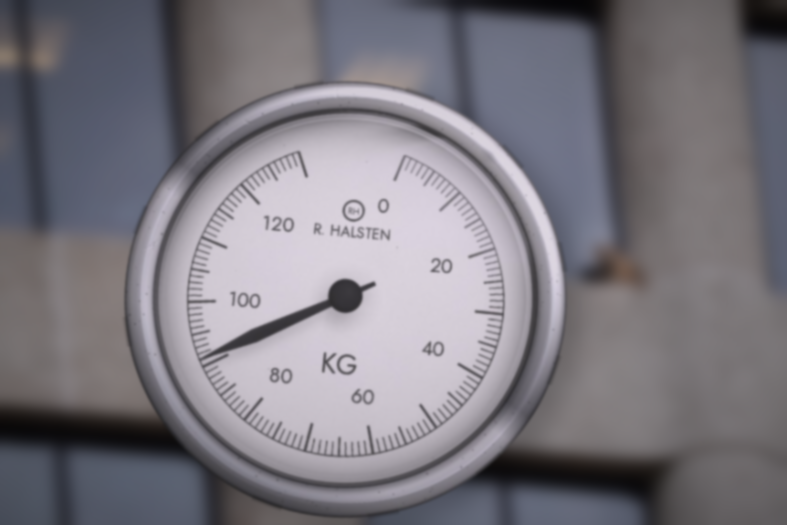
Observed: 91 kg
